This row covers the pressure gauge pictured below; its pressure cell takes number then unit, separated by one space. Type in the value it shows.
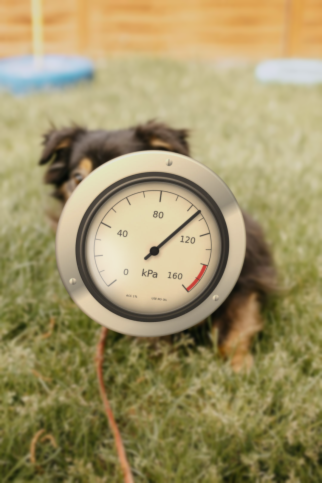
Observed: 105 kPa
